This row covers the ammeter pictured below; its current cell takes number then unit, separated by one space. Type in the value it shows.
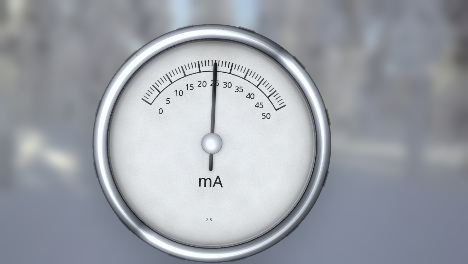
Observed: 25 mA
